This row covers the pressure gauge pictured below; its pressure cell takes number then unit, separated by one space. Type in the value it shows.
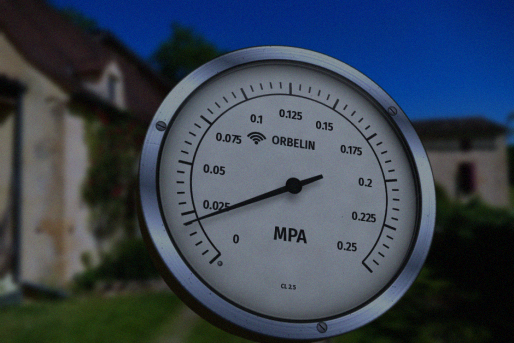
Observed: 0.02 MPa
